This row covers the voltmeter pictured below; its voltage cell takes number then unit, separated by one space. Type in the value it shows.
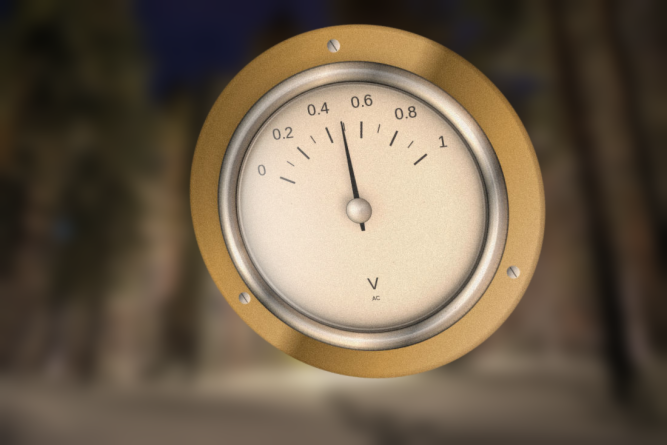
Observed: 0.5 V
